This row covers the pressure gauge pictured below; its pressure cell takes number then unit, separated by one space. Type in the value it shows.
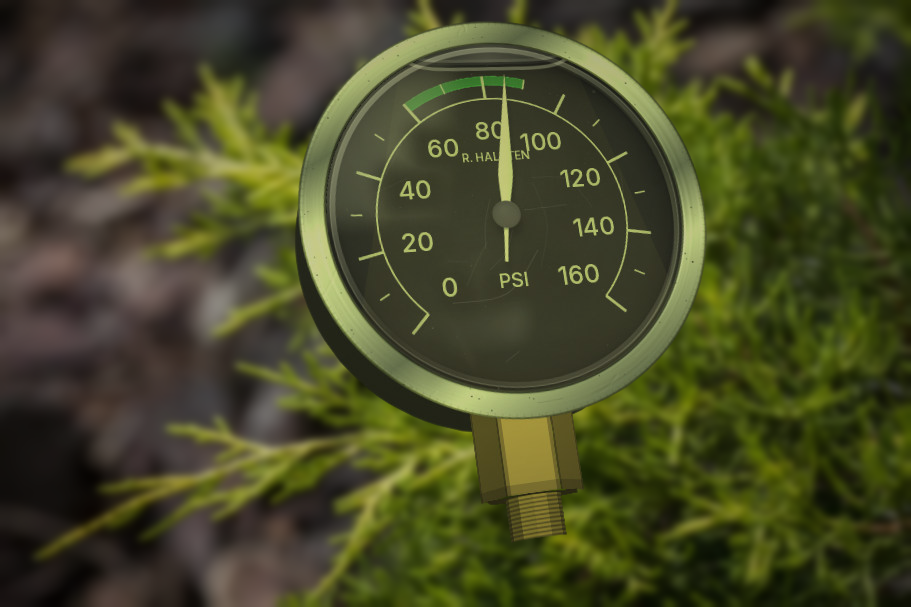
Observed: 85 psi
